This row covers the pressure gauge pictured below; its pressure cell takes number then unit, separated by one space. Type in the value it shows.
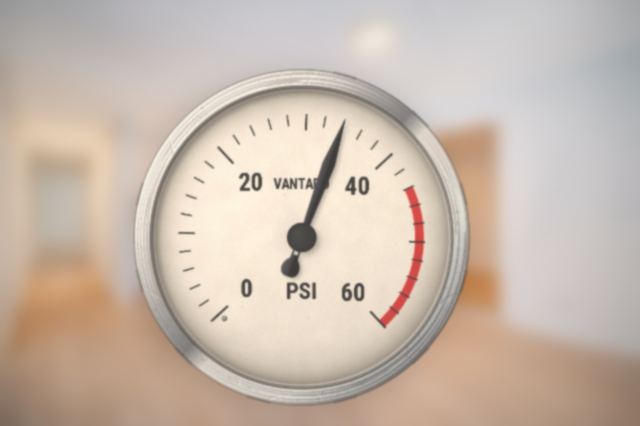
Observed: 34 psi
